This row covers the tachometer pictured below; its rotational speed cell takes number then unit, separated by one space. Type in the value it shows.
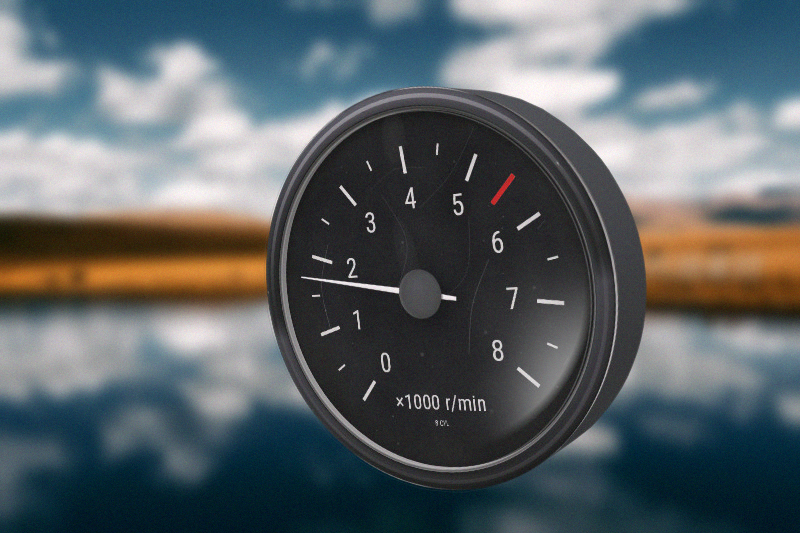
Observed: 1750 rpm
